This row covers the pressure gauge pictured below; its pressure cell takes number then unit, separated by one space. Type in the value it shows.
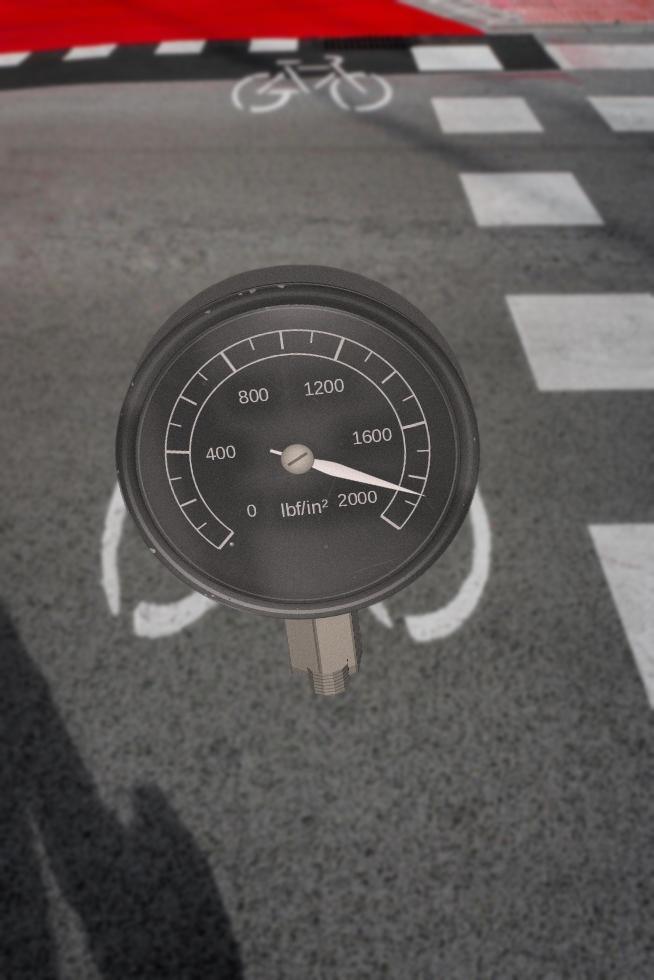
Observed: 1850 psi
